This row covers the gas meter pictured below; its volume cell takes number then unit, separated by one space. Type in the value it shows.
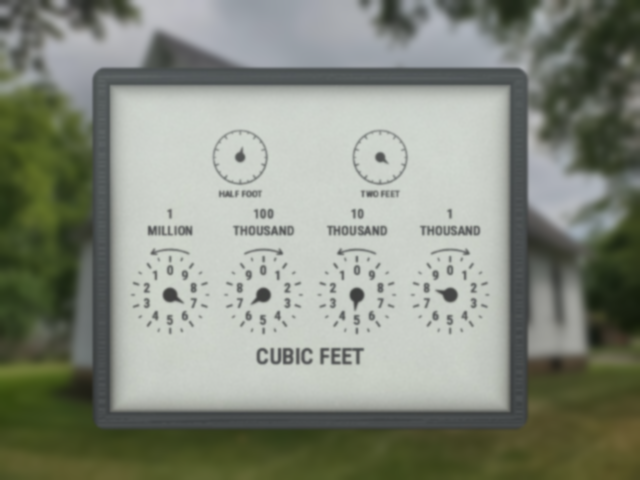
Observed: 664800 ft³
